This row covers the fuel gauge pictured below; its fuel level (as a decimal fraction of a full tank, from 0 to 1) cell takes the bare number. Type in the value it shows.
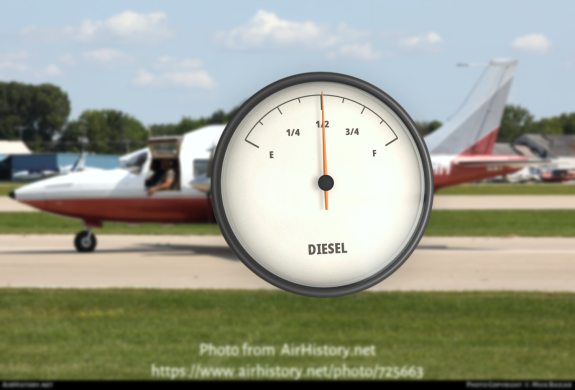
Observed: 0.5
